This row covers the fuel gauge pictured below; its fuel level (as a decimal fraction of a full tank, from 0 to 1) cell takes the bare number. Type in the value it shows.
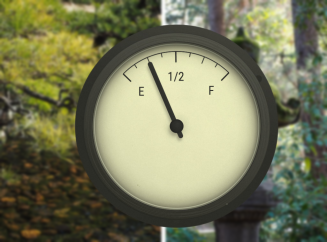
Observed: 0.25
